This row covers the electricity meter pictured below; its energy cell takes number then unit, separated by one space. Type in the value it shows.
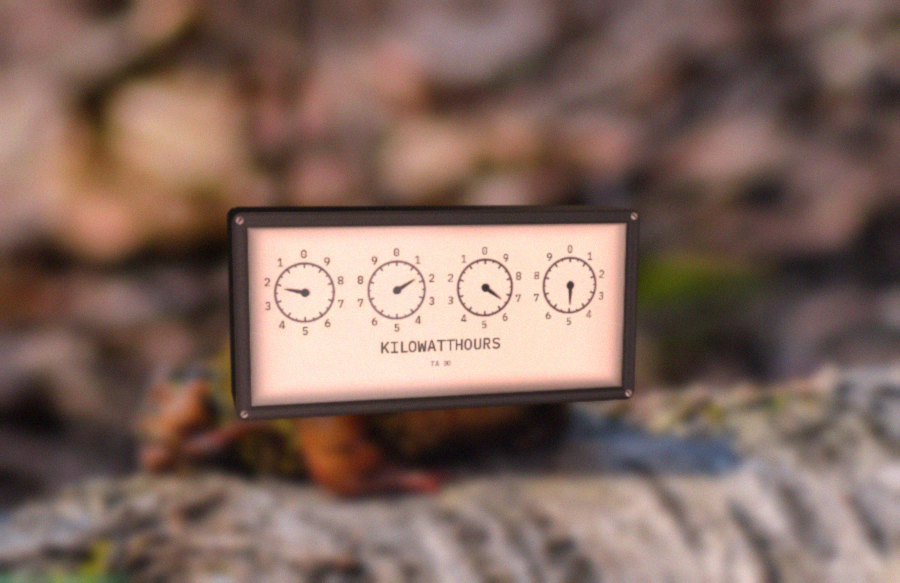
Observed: 2165 kWh
